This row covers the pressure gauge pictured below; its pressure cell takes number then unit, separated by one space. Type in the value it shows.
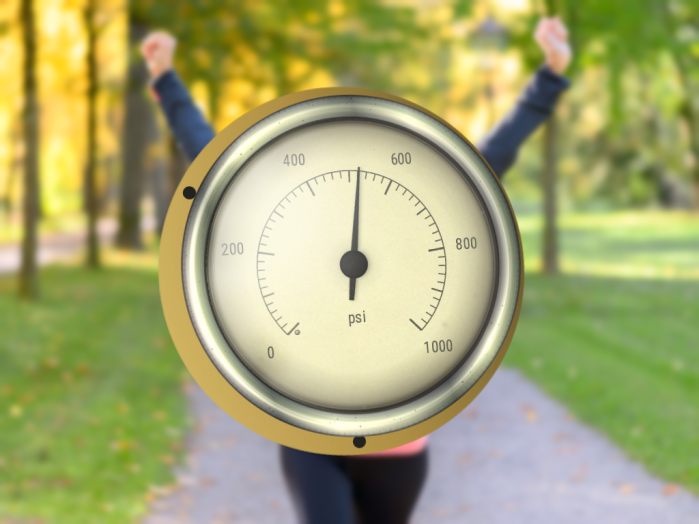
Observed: 520 psi
